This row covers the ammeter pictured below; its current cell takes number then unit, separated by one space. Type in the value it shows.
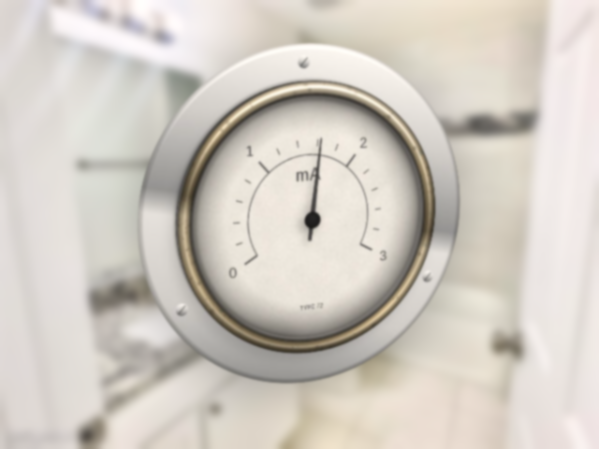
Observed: 1.6 mA
